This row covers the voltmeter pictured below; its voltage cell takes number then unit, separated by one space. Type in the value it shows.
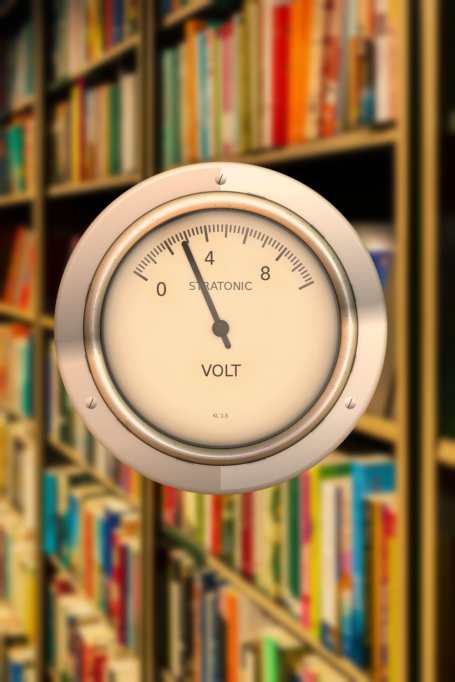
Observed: 2.8 V
